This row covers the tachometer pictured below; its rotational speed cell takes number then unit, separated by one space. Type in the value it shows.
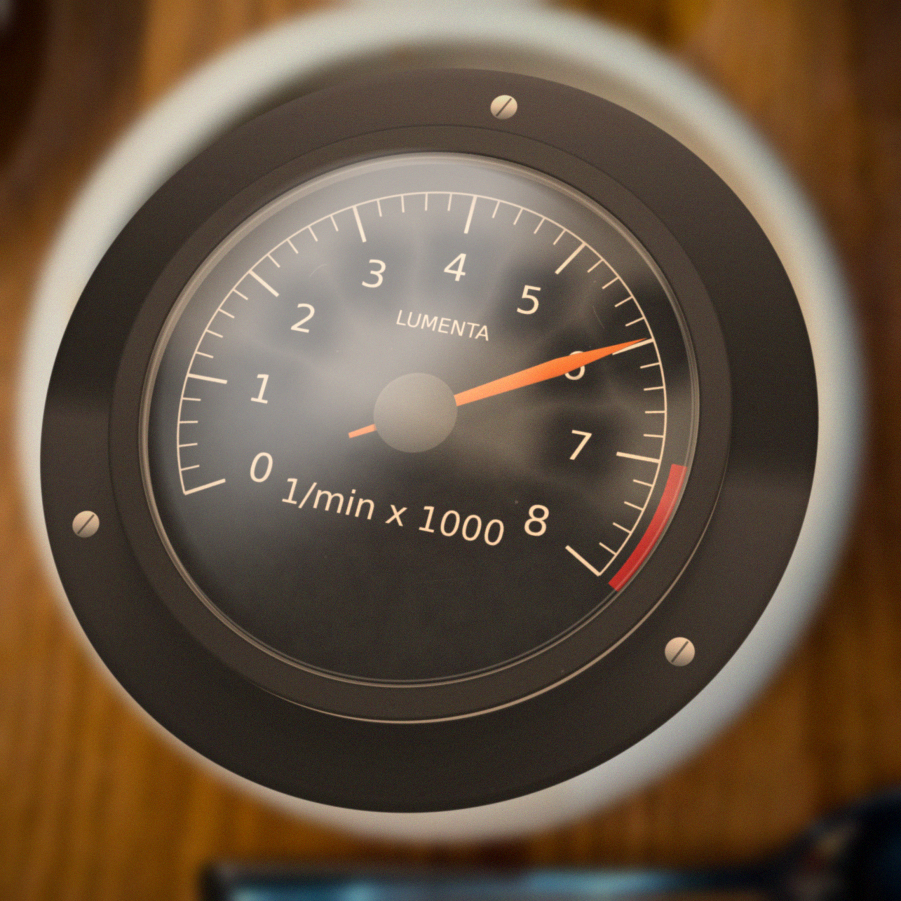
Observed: 6000 rpm
